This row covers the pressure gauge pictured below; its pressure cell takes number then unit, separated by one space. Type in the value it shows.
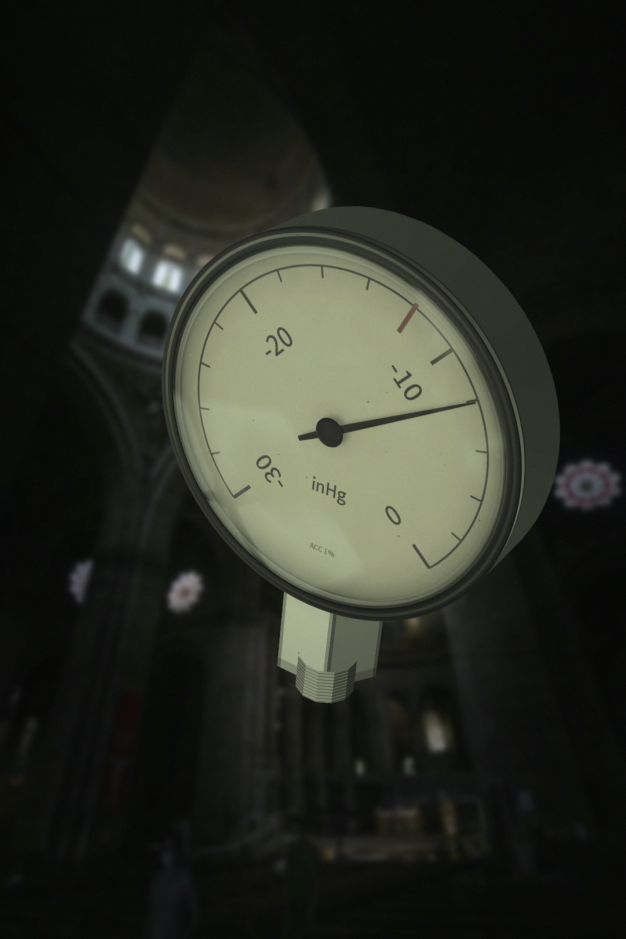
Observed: -8 inHg
